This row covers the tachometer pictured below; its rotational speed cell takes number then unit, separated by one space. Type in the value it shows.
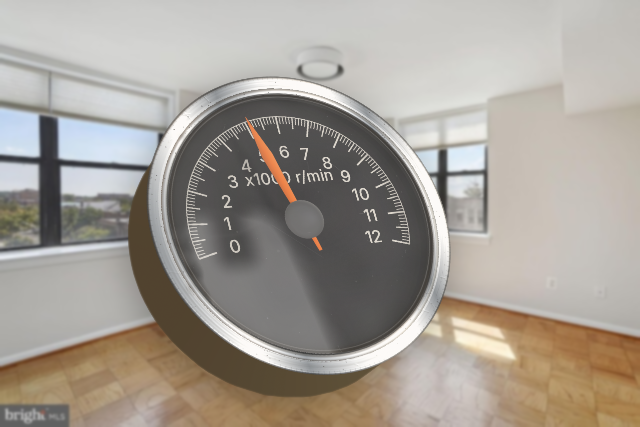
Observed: 5000 rpm
